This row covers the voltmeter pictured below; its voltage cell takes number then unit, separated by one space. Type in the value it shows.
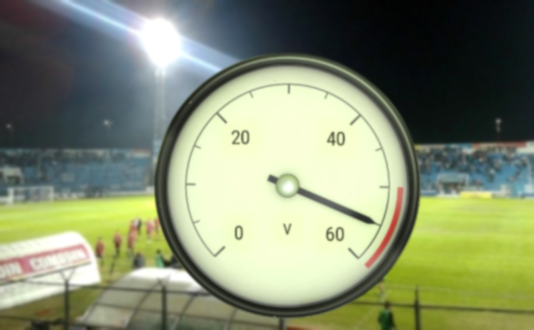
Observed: 55 V
